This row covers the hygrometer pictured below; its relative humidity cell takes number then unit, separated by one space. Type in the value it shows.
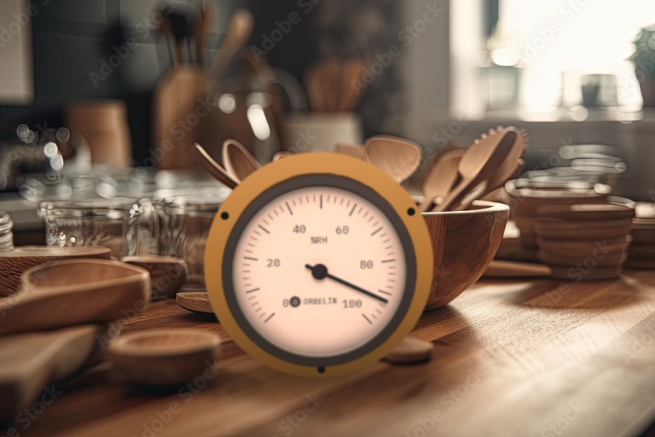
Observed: 92 %
